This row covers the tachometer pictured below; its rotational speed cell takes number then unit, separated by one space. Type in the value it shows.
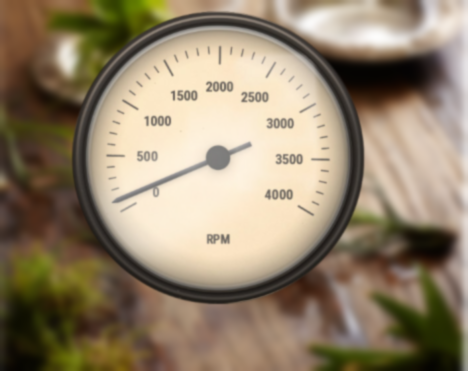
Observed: 100 rpm
